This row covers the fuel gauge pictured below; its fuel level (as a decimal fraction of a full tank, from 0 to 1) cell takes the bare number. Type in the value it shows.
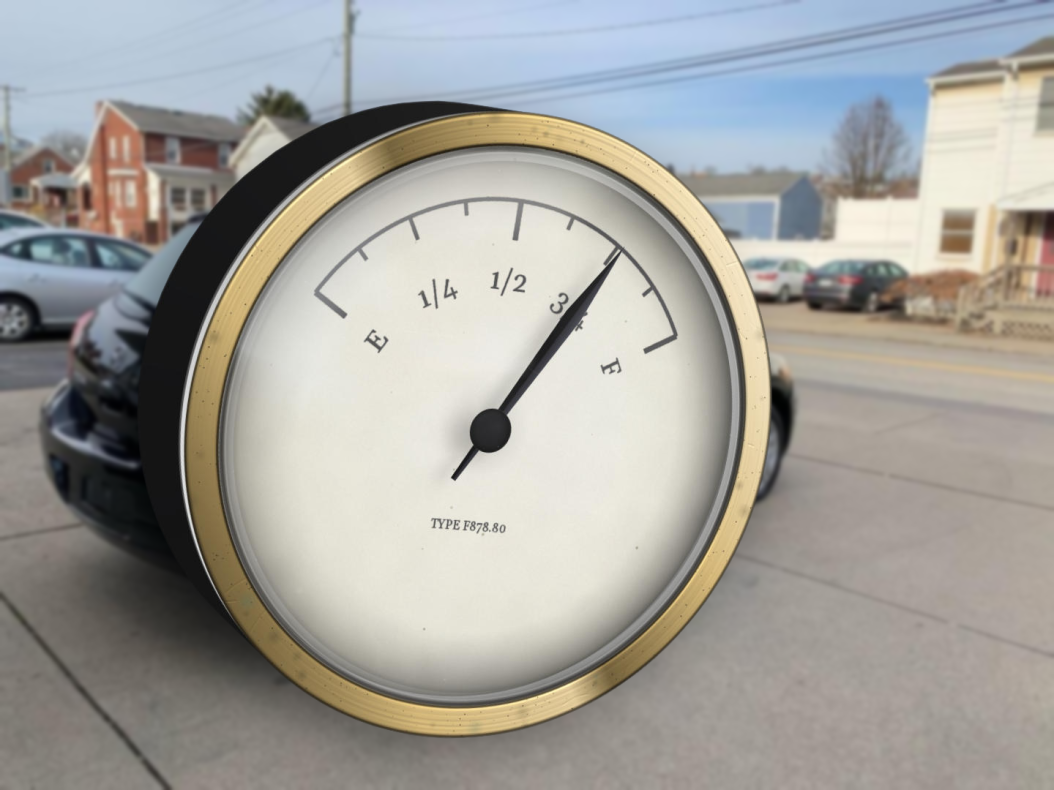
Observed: 0.75
